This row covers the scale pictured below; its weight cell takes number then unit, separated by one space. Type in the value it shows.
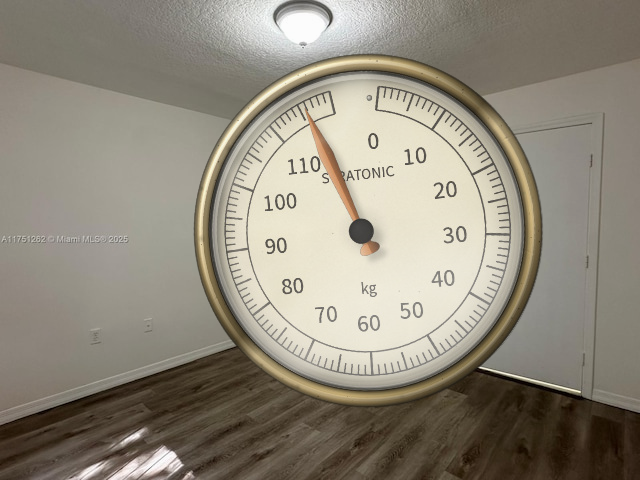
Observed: 116 kg
